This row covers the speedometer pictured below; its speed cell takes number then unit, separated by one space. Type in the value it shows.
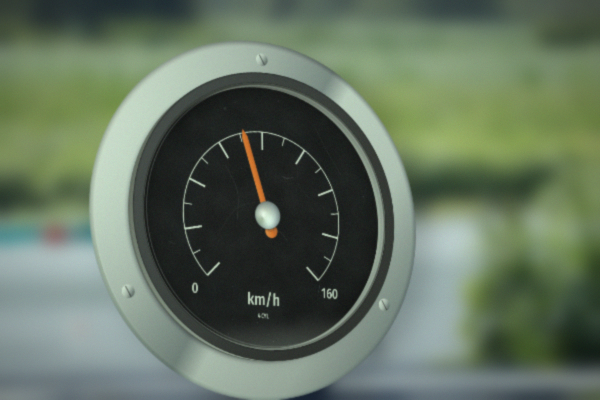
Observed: 70 km/h
